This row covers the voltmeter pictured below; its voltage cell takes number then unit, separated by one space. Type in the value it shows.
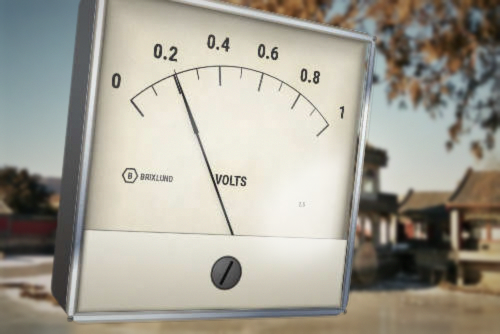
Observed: 0.2 V
